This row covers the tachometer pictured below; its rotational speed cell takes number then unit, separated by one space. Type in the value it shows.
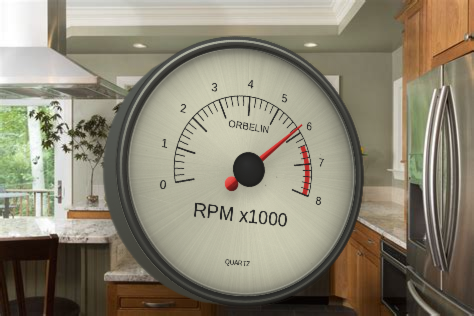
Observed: 5800 rpm
